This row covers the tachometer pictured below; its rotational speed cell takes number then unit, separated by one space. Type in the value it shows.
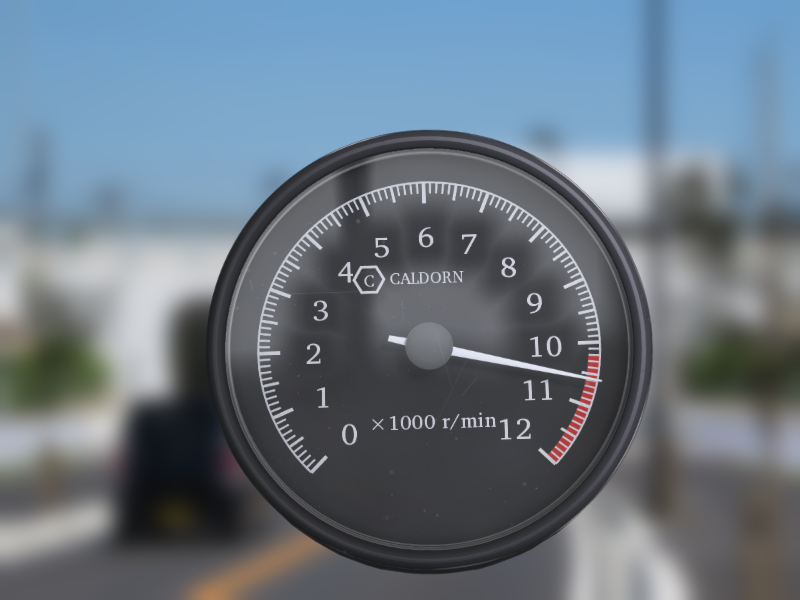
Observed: 10600 rpm
